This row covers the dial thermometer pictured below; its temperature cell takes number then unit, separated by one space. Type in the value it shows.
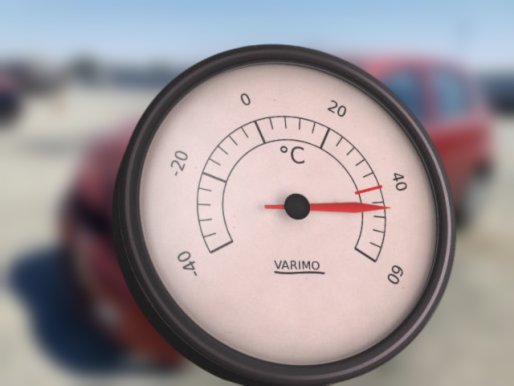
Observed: 46 °C
